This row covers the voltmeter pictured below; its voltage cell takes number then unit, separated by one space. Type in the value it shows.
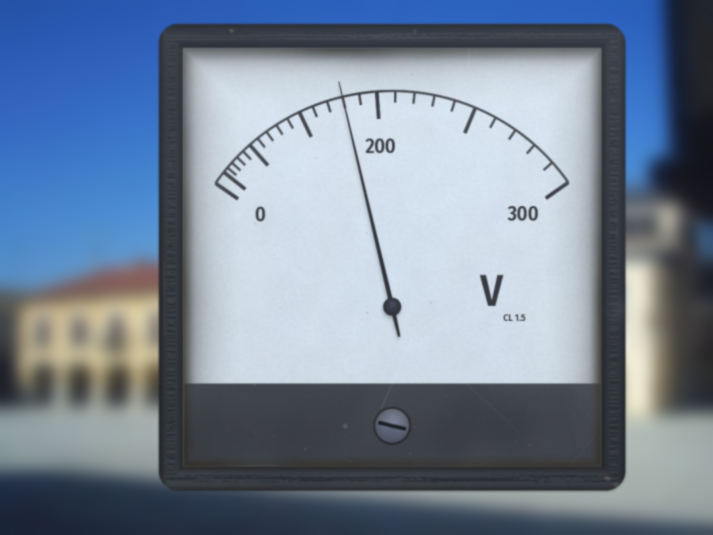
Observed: 180 V
